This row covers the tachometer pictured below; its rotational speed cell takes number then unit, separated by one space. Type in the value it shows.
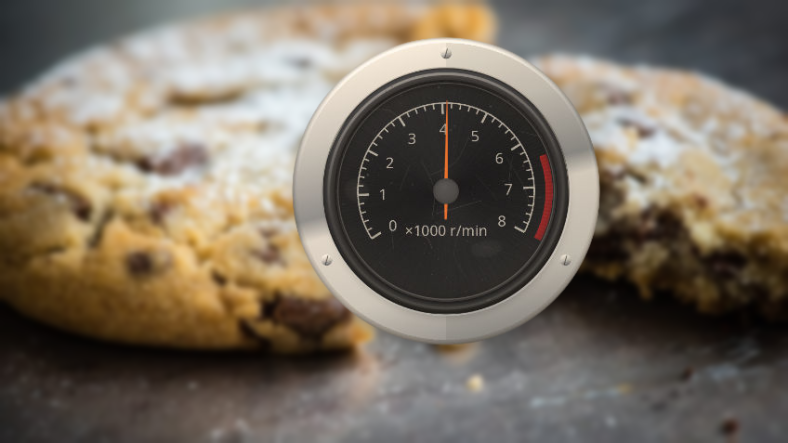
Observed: 4100 rpm
